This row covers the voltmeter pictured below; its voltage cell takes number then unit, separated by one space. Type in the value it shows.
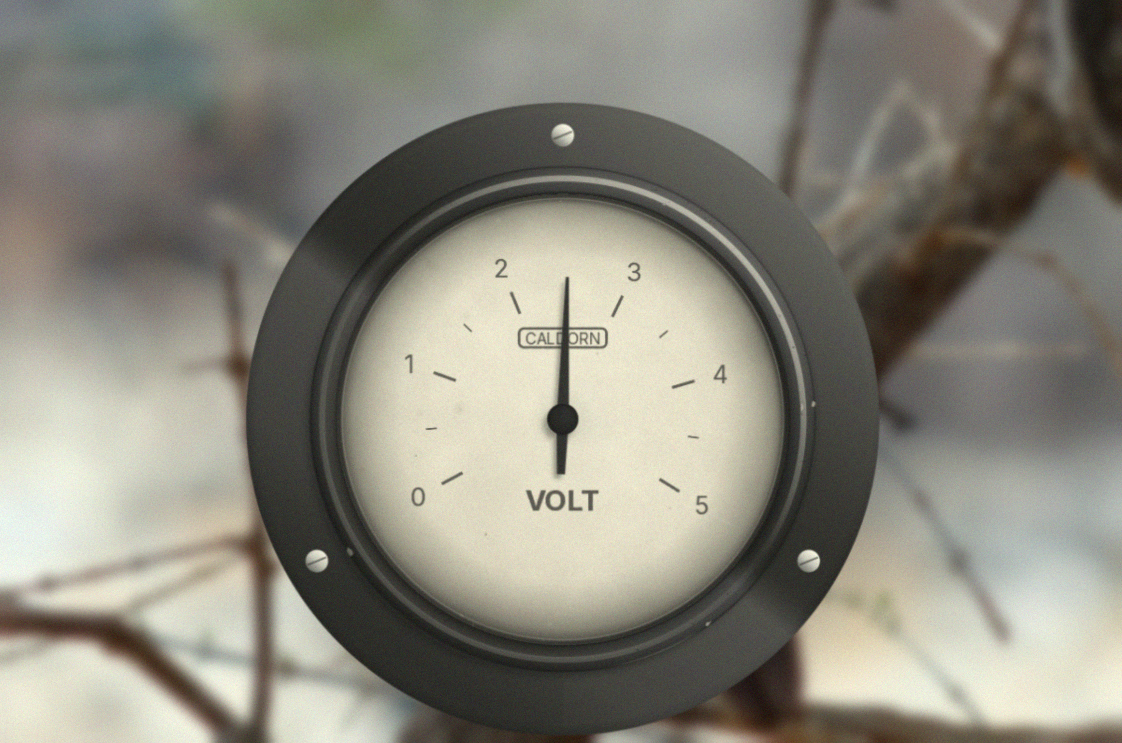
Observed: 2.5 V
